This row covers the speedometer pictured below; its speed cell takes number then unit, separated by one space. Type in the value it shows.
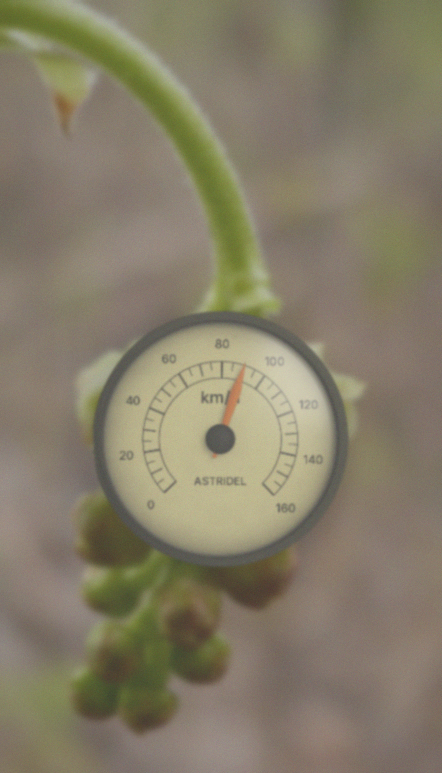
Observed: 90 km/h
